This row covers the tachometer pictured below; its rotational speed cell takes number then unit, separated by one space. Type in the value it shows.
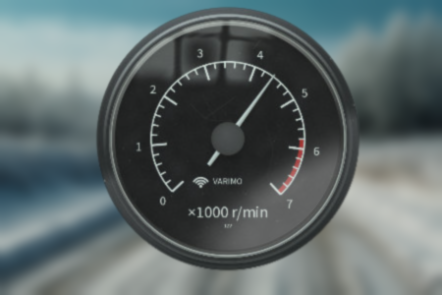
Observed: 4400 rpm
